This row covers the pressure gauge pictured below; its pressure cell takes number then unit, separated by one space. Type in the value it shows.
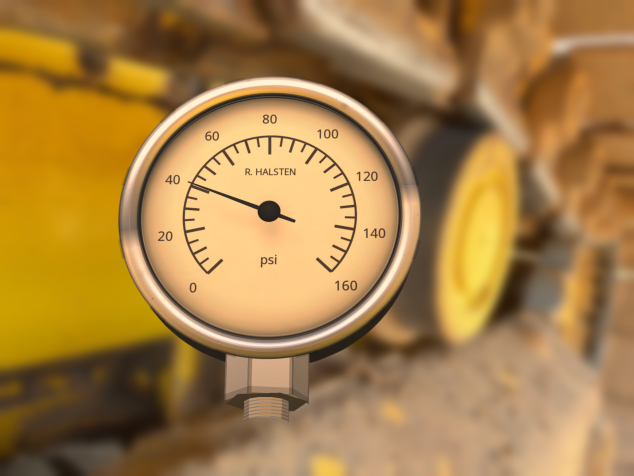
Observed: 40 psi
